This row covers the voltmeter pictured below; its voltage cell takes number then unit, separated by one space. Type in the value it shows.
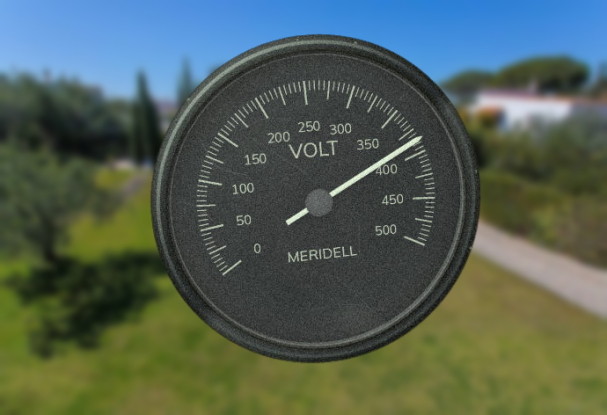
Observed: 385 V
